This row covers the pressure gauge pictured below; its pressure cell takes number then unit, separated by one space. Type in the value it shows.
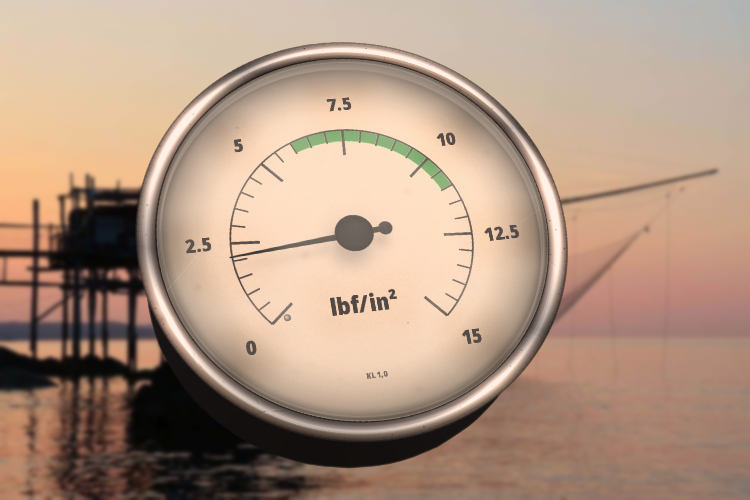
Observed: 2 psi
